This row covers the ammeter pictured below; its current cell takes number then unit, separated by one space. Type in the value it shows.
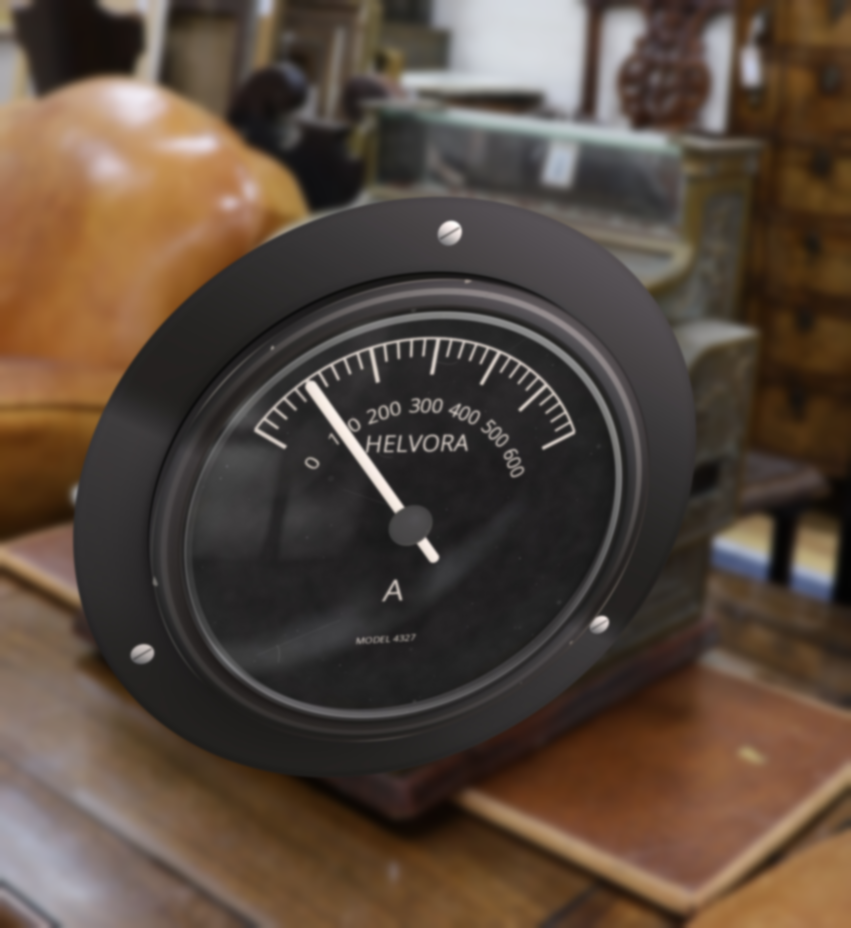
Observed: 100 A
